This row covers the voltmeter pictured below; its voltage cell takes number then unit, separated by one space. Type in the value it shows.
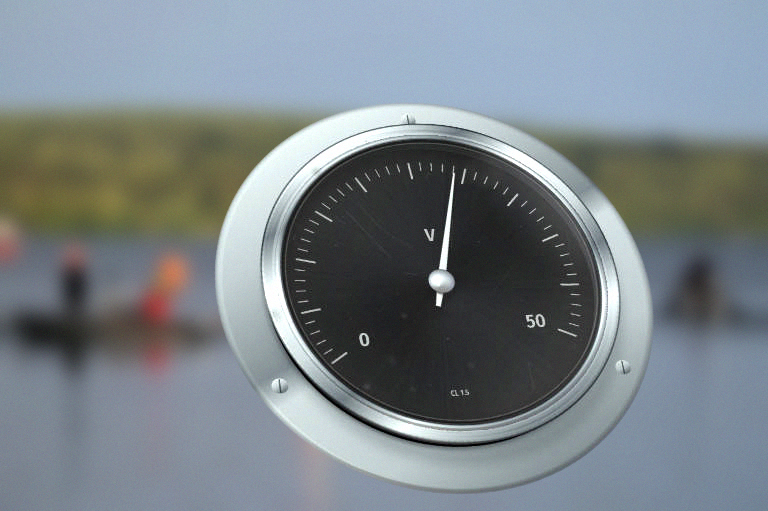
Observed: 29 V
